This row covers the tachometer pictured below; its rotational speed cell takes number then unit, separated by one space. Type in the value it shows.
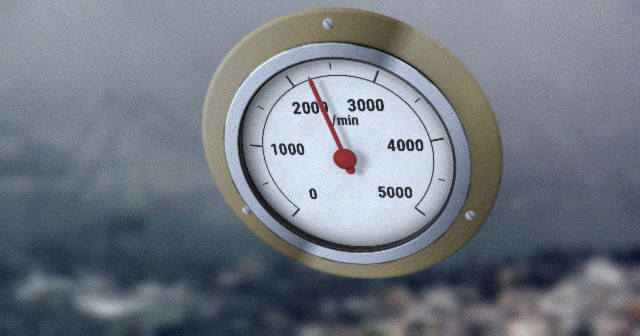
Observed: 2250 rpm
